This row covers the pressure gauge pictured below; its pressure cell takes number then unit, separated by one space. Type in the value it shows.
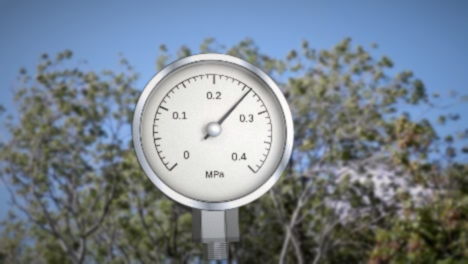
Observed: 0.26 MPa
